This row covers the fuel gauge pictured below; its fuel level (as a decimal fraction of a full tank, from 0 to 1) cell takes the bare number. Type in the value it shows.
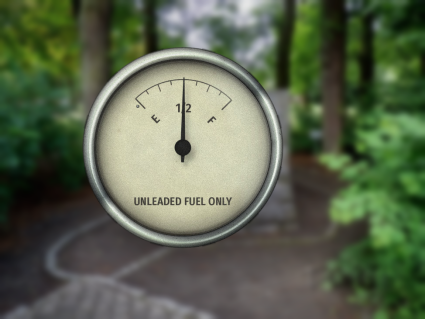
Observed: 0.5
